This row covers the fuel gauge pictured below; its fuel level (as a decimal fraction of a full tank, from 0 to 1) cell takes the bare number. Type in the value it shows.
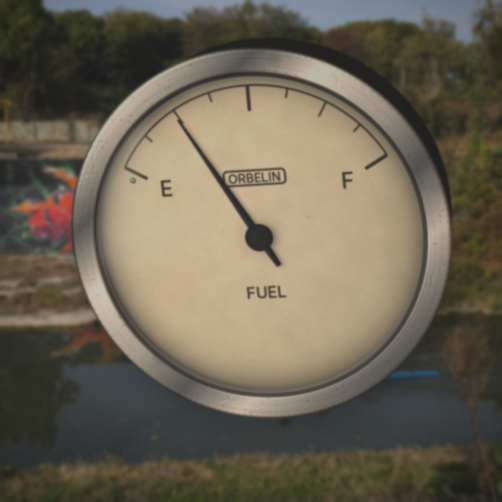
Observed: 0.25
